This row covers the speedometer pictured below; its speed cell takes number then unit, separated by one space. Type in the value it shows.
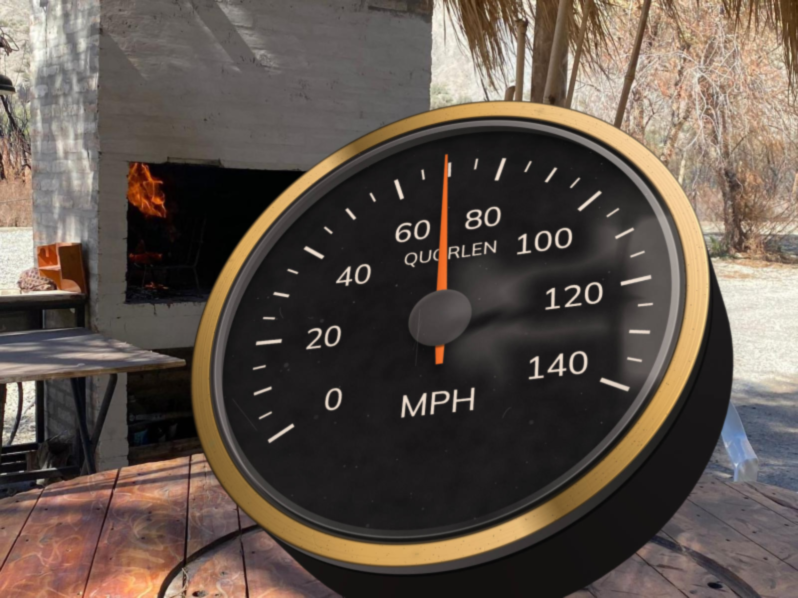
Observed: 70 mph
